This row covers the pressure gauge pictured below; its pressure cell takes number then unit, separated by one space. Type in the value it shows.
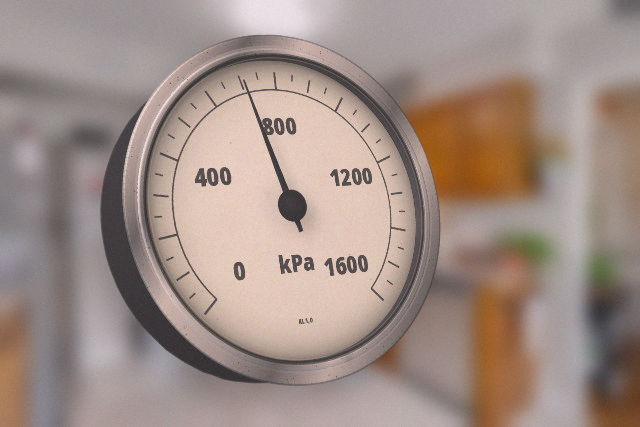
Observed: 700 kPa
